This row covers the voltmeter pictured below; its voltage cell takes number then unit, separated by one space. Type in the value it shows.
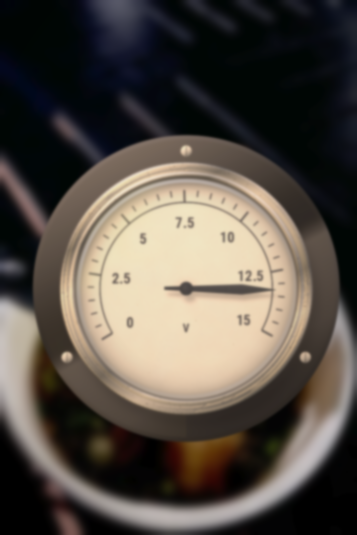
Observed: 13.25 V
